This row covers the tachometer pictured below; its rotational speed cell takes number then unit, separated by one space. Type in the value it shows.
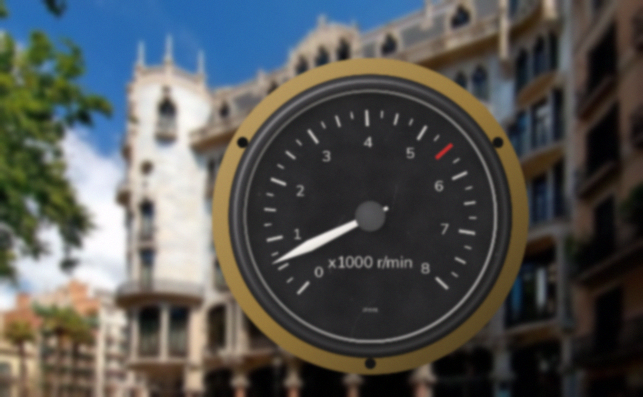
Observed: 625 rpm
